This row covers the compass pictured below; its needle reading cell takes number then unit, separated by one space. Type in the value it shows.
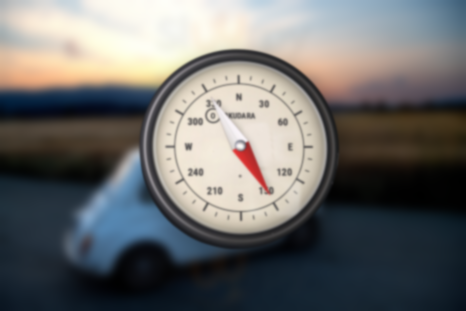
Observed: 150 °
